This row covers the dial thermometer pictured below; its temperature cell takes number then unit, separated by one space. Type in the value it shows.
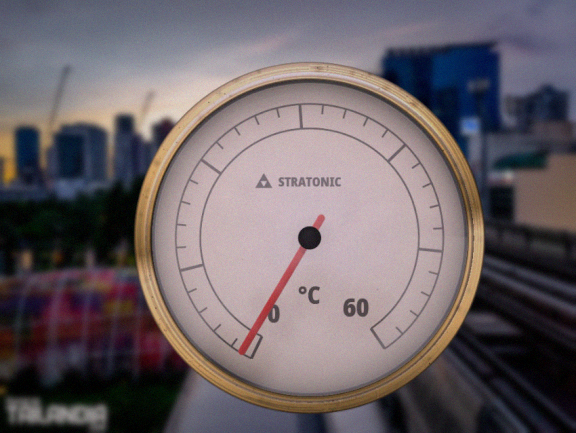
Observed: 1 °C
